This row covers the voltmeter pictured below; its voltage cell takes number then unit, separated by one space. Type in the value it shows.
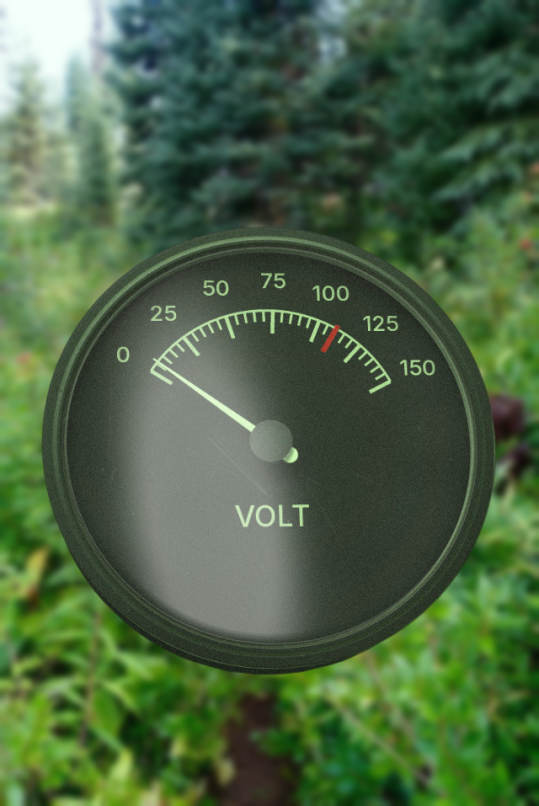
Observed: 5 V
